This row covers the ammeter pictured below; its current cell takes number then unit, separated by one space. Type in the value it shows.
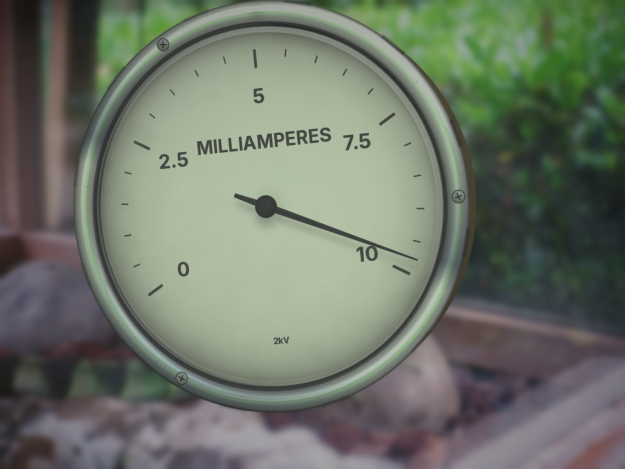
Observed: 9.75 mA
